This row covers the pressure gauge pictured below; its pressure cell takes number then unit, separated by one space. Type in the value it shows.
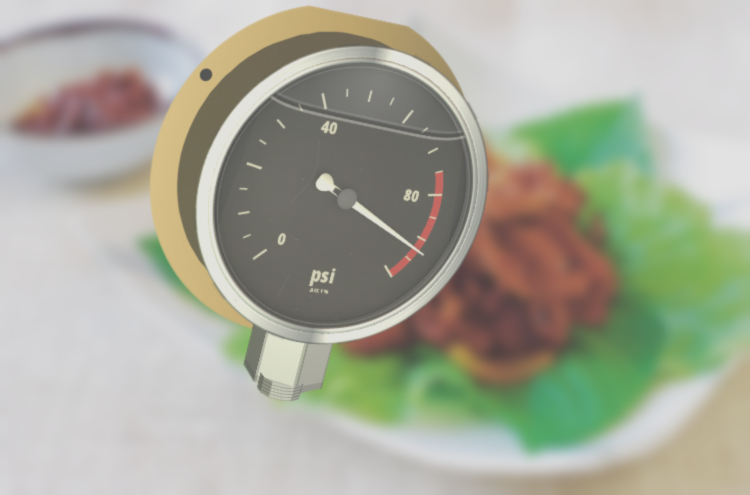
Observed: 92.5 psi
